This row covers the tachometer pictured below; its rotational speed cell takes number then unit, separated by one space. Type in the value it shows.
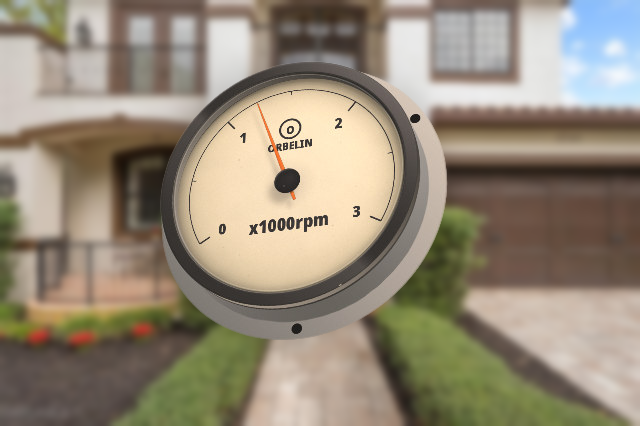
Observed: 1250 rpm
